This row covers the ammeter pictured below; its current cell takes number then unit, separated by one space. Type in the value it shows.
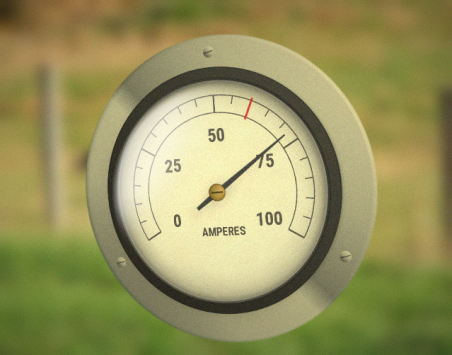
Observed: 72.5 A
